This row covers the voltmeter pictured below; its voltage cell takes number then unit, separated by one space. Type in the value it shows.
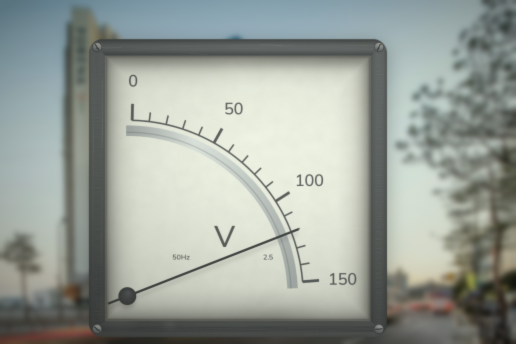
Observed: 120 V
